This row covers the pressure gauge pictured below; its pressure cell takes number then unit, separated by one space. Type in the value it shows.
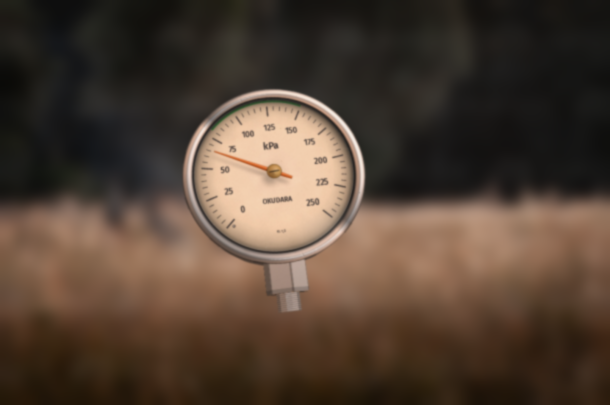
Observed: 65 kPa
